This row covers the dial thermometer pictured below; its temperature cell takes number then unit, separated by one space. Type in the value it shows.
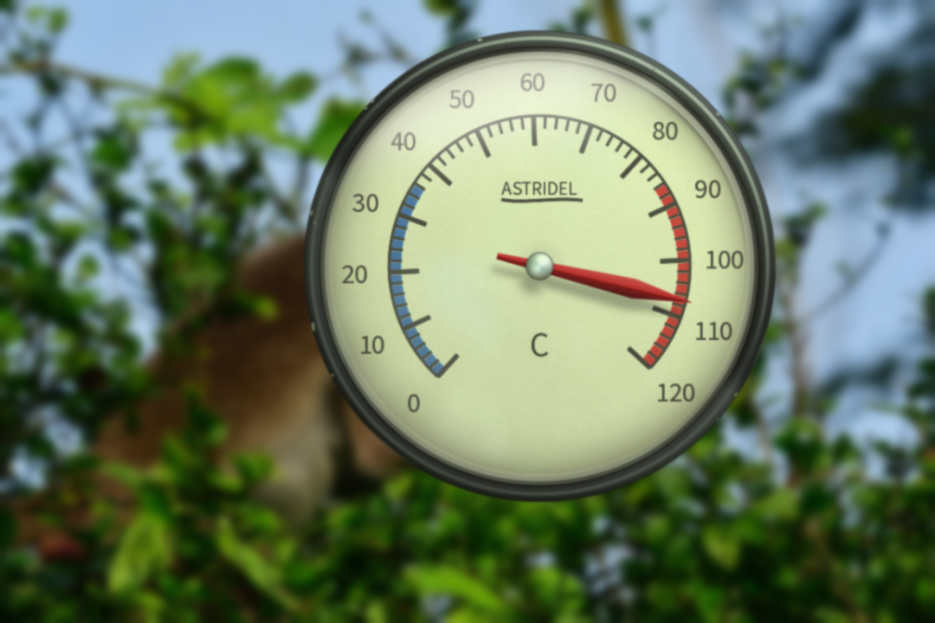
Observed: 107 °C
